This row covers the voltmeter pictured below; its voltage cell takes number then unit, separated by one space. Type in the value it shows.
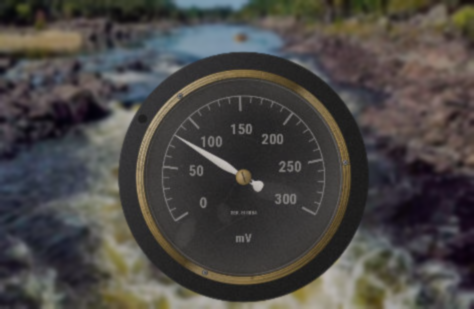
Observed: 80 mV
